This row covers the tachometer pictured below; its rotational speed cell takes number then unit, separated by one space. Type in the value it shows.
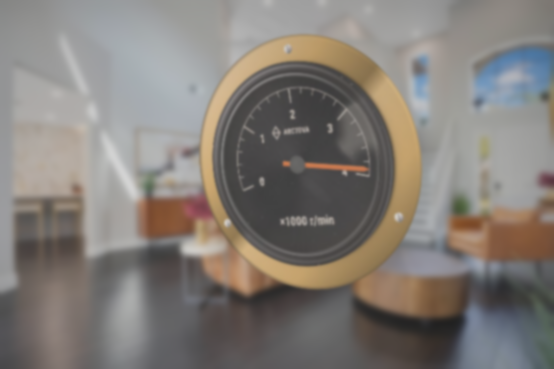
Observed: 3900 rpm
